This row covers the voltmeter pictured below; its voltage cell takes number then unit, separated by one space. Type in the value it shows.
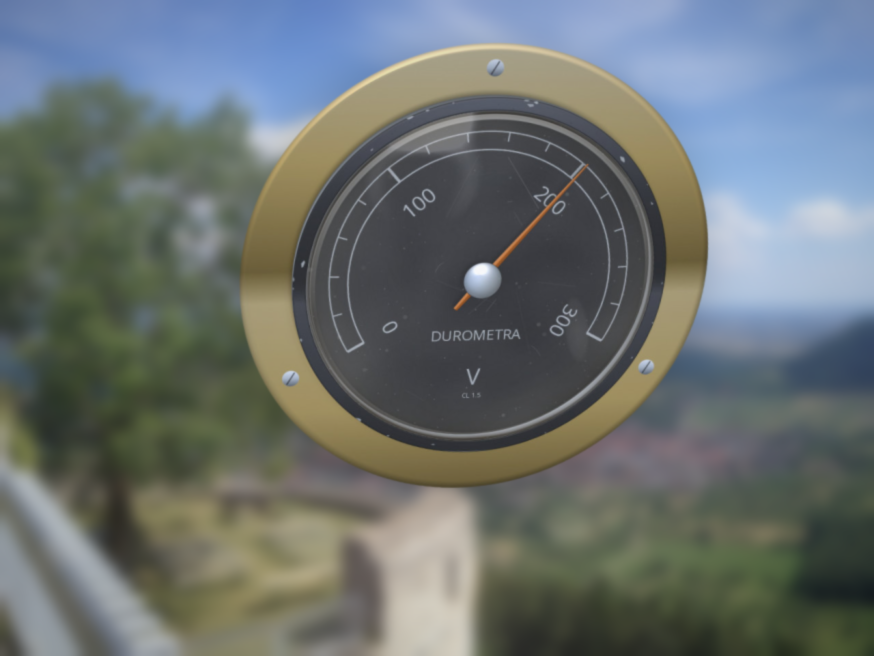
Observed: 200 V
